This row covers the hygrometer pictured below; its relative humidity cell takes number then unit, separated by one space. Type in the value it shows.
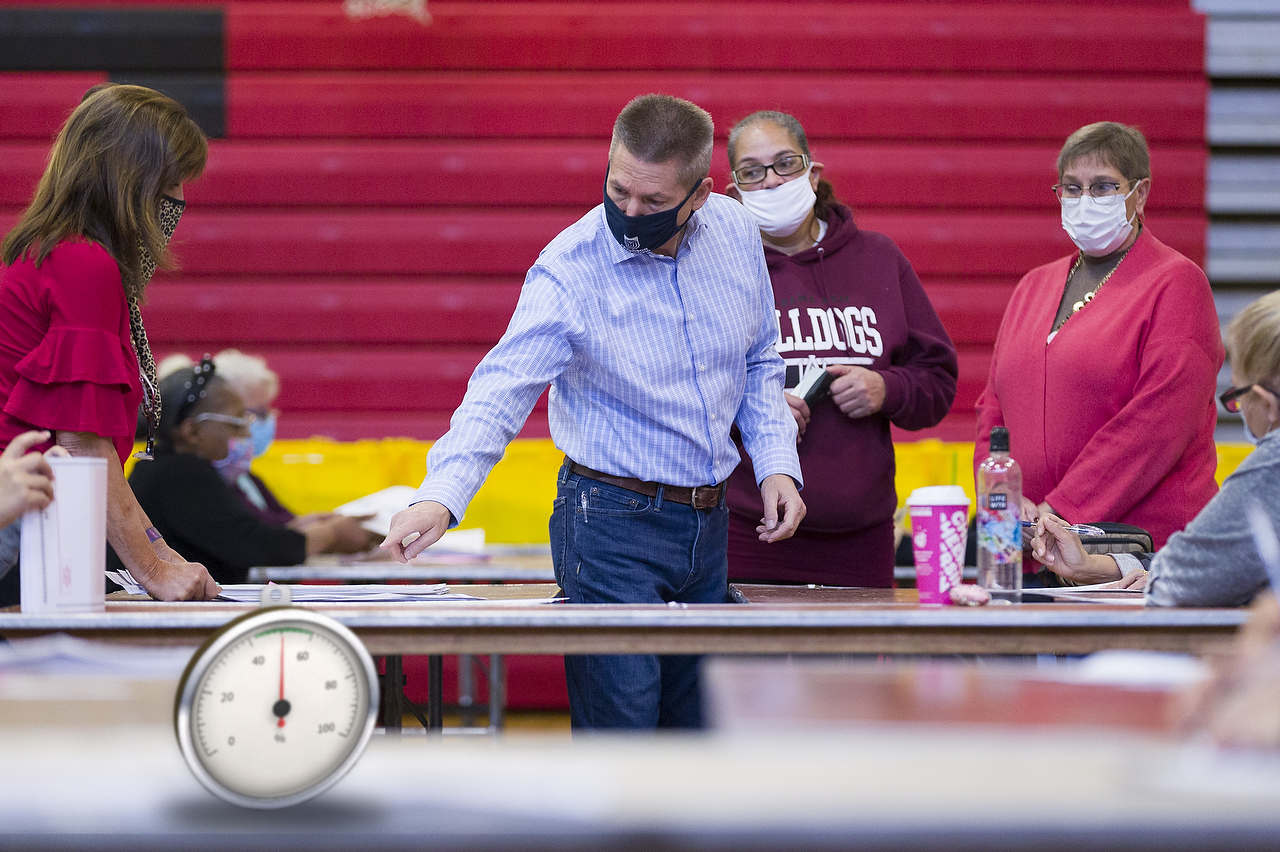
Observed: 50 %
